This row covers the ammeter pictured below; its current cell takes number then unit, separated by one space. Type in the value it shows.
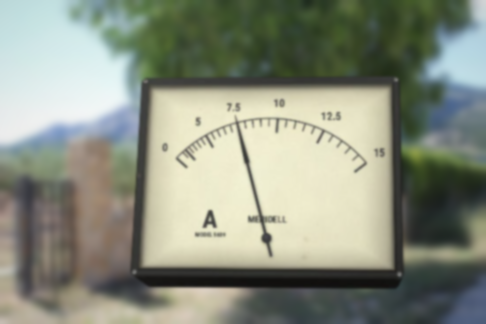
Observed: 7.5 A
